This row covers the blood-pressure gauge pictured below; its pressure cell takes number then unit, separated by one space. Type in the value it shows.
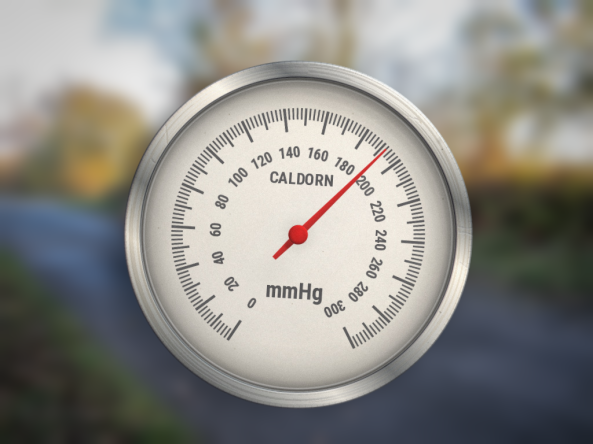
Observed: 192 mmHg
